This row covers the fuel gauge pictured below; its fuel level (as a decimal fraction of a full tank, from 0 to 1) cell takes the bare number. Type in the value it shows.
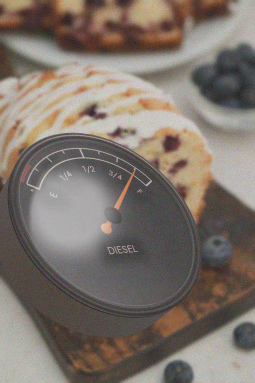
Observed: 0.875
